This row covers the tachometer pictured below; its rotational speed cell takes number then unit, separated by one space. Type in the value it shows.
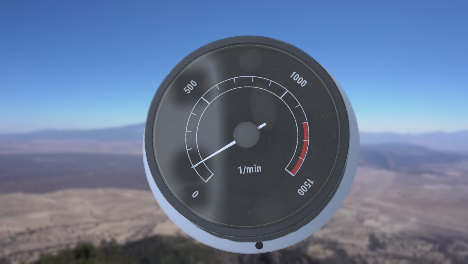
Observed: 100 rpm
